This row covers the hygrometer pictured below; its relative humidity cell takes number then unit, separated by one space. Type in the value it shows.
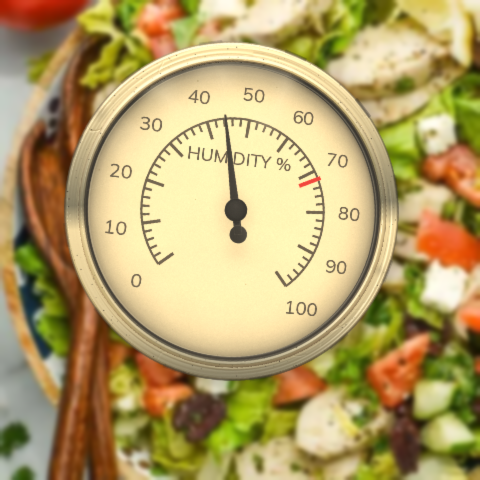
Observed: 44 %
